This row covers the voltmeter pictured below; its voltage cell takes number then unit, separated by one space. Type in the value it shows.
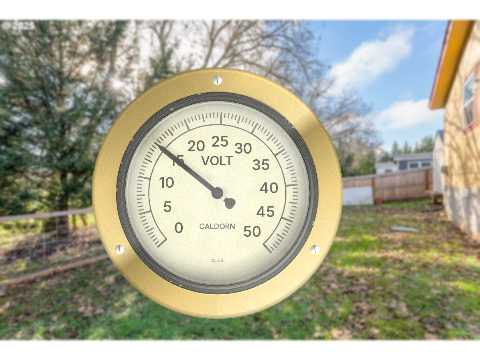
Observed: 15 V
